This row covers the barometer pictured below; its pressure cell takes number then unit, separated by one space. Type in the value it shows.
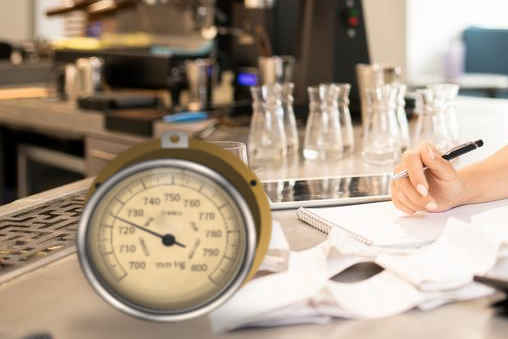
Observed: 725 mmHg
